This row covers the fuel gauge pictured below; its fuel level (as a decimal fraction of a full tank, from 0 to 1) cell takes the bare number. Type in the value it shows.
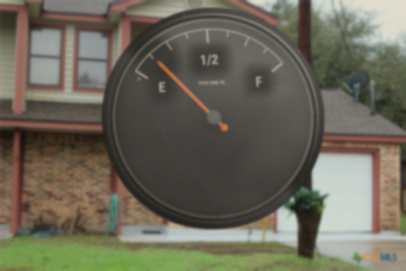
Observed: 0.125
